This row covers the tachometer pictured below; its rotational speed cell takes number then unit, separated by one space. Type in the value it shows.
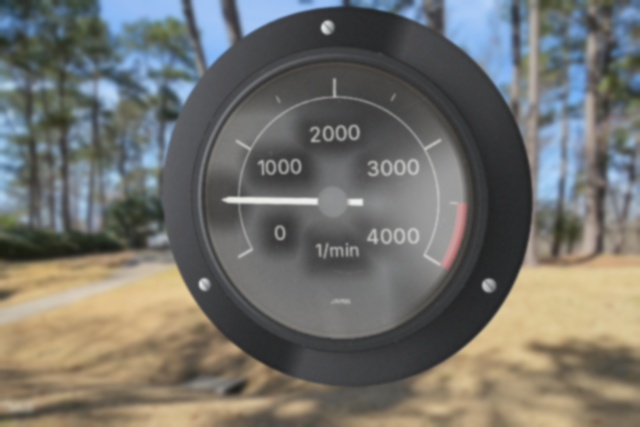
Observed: 500 rpm
